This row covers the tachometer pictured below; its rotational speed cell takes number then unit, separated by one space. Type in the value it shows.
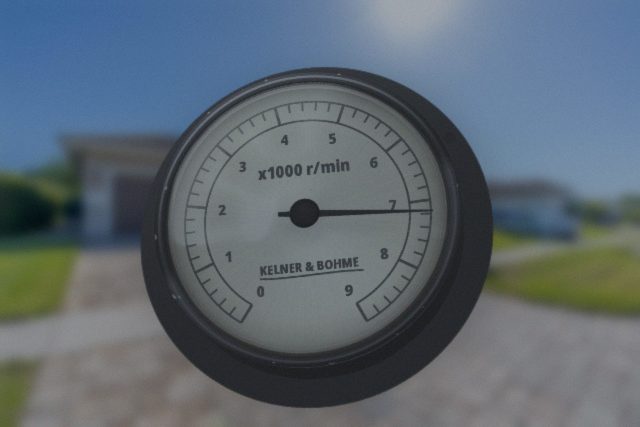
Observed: 7200 rpm
